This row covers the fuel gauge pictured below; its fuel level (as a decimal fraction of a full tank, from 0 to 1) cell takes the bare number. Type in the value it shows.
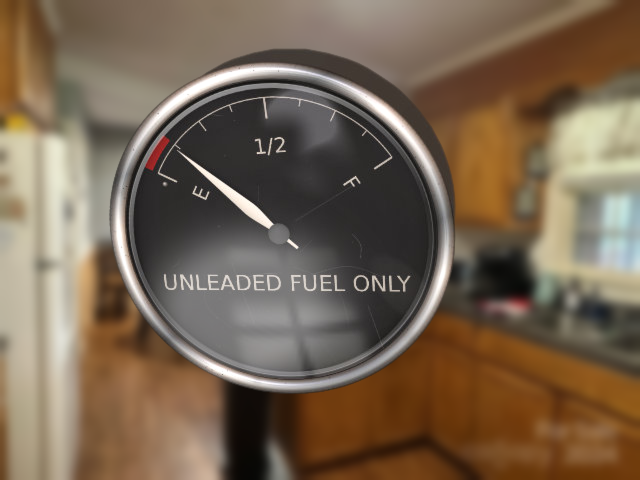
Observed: 0.125
